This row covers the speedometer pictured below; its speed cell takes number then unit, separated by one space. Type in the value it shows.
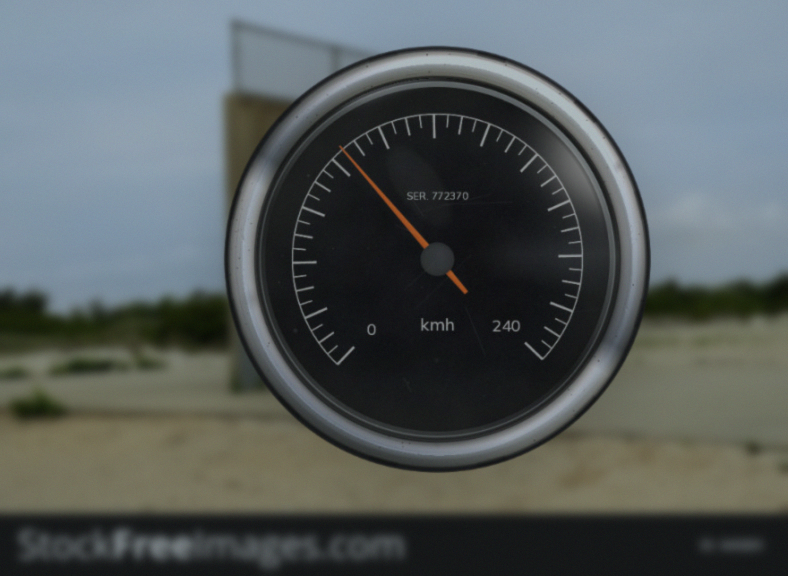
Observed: 85 km/h
